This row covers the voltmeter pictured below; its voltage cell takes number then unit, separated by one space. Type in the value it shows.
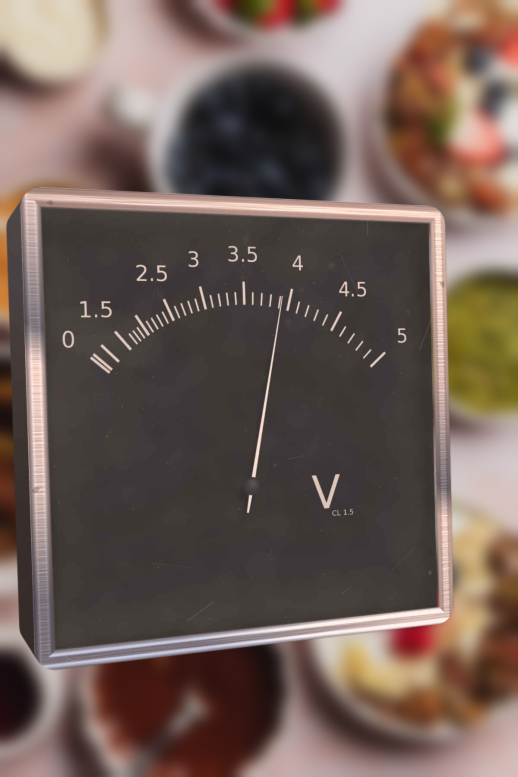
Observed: 3.9 V
